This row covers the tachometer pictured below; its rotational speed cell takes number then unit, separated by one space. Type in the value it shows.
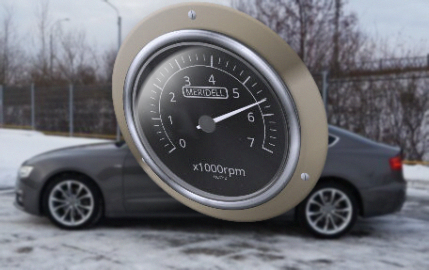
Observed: 5600 rpm
